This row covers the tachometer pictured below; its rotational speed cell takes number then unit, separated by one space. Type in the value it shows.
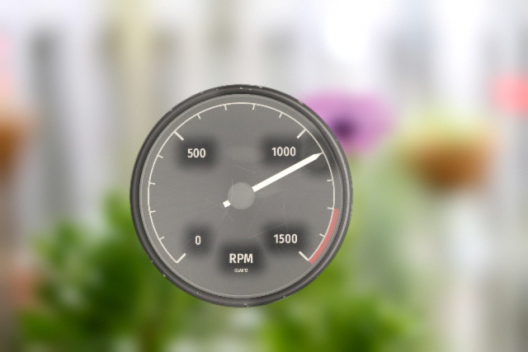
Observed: 1100 rpm
